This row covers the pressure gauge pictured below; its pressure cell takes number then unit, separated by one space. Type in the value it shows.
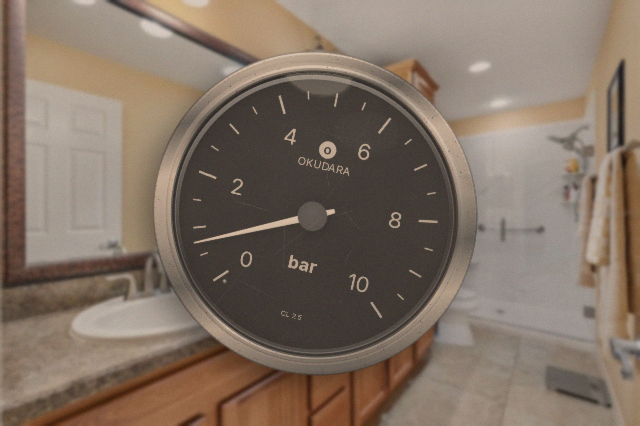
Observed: 0.75 bar
